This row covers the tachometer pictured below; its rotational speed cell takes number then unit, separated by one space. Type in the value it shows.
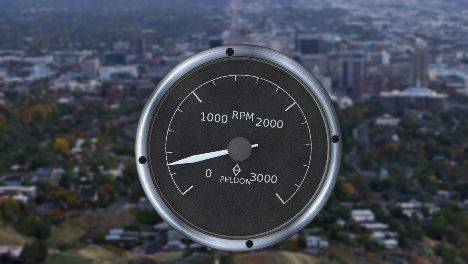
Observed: 300 rpm
